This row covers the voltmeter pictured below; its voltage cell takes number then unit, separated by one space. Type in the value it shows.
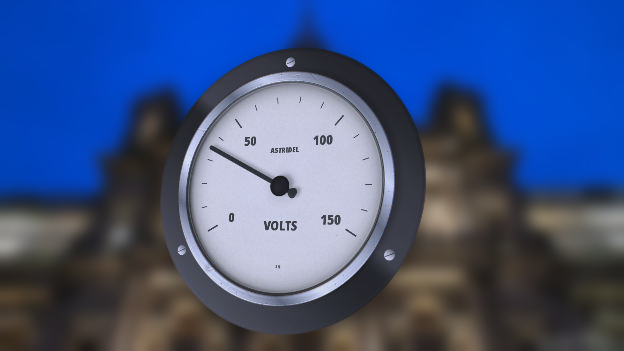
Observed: 35 V
